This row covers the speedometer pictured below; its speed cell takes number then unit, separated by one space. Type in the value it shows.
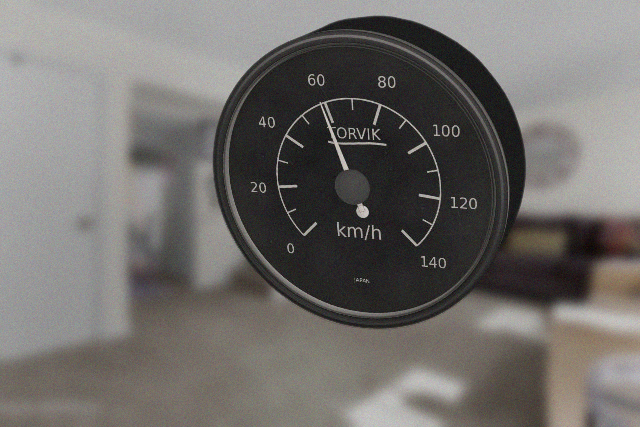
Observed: 60 km/h
